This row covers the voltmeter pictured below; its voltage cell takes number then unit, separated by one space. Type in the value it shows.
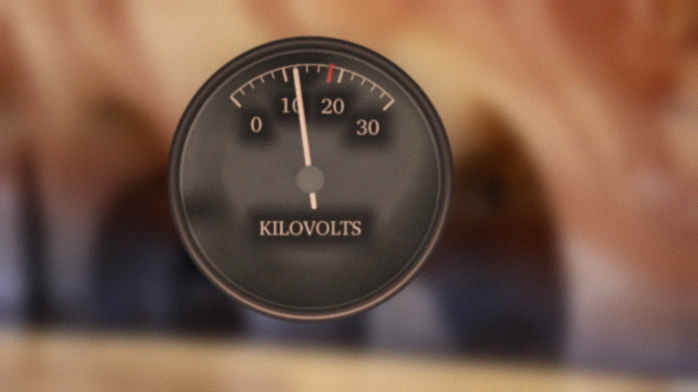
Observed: 12 kV
